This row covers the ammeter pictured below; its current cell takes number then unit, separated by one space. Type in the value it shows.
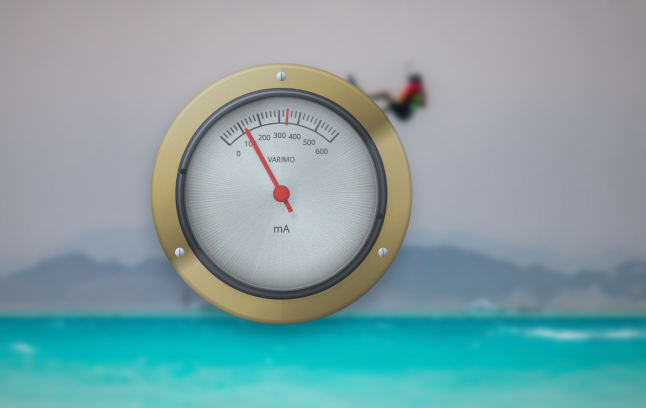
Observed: 120 mA
